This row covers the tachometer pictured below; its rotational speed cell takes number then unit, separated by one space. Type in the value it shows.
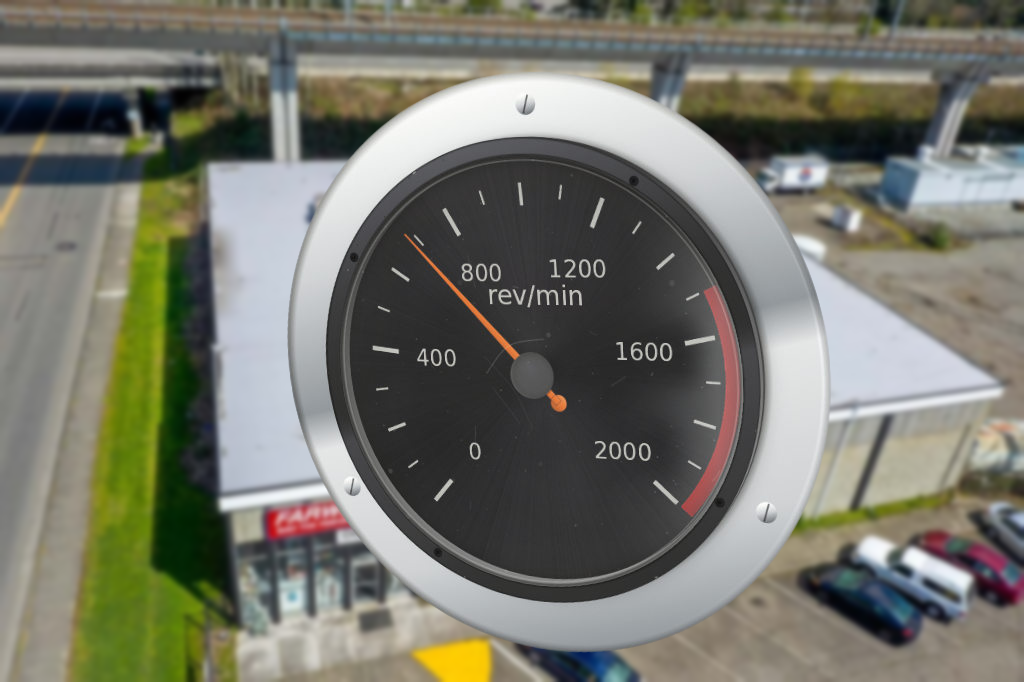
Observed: 700 rpm
